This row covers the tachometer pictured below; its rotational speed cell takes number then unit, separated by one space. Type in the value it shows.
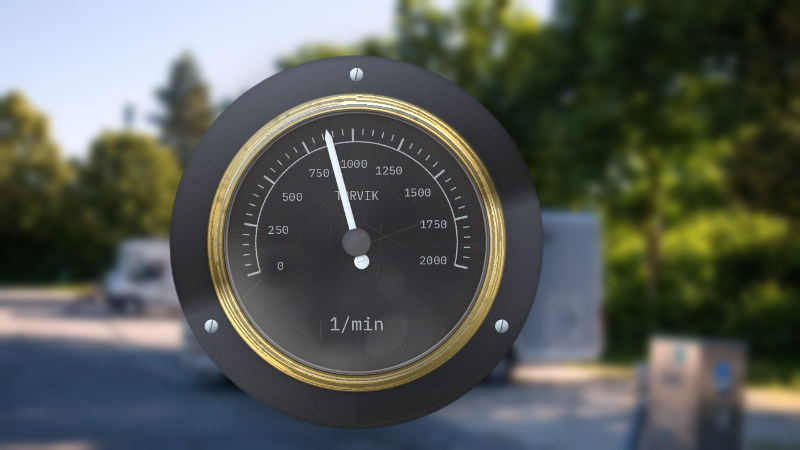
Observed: 875 rpm
